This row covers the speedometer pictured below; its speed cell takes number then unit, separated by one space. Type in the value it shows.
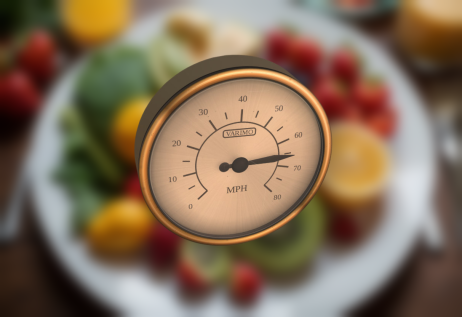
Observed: 65 mph
